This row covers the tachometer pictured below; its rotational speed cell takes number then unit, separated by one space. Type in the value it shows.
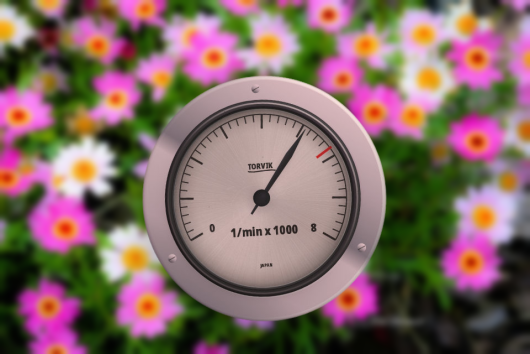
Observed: 5100 rpm
